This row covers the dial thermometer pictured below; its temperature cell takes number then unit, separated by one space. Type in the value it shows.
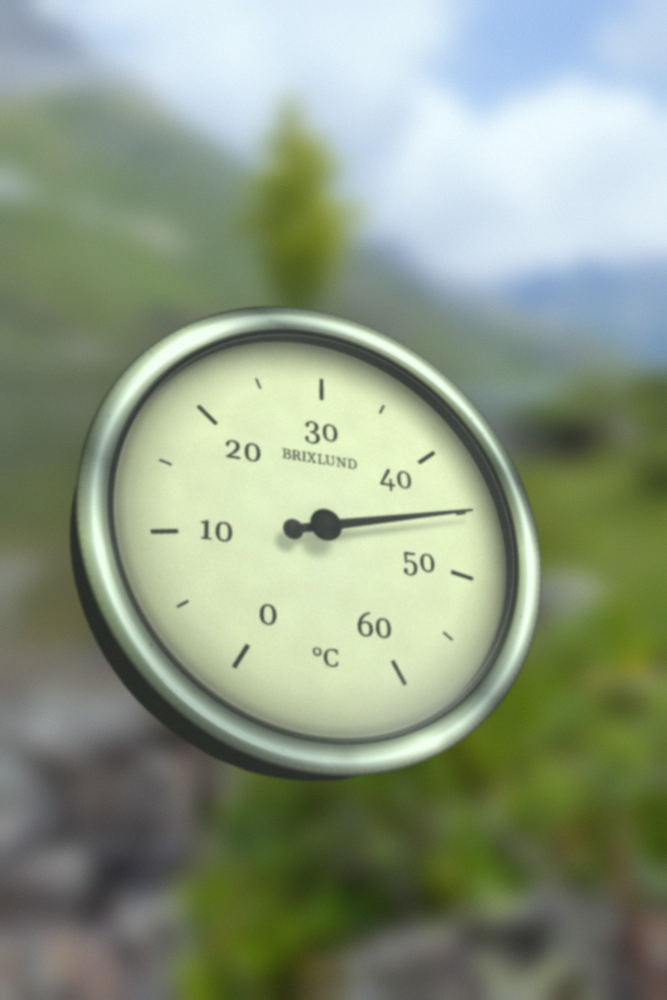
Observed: 45 °C
